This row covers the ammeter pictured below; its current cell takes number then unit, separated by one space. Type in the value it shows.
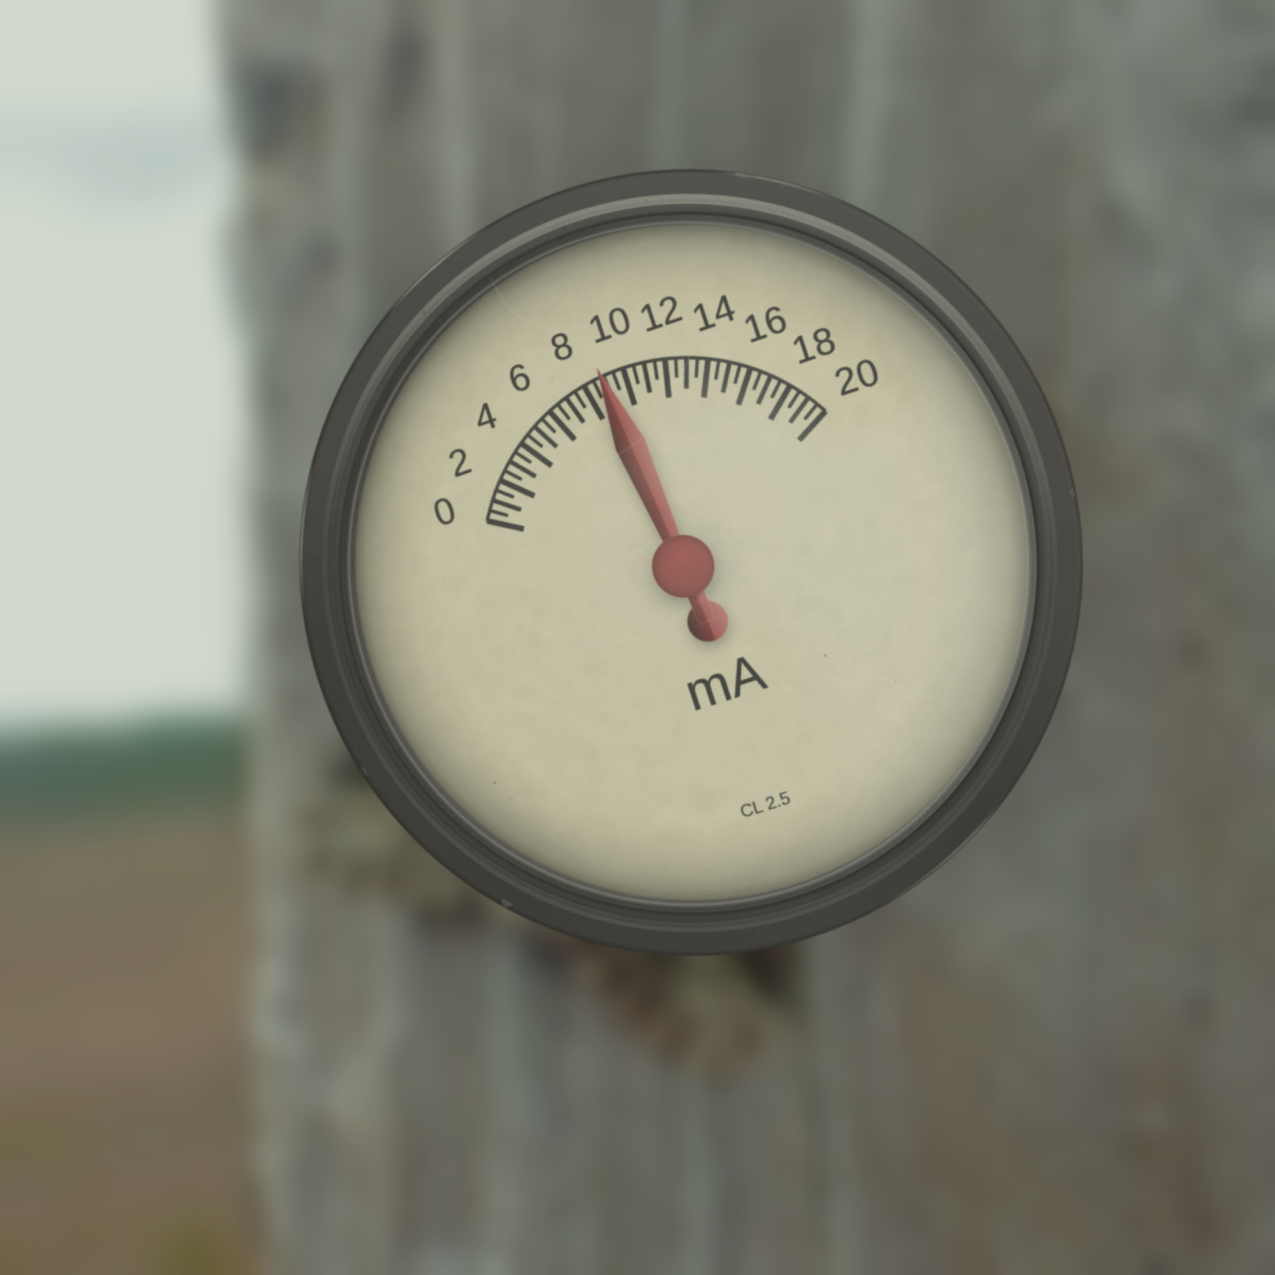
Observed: 9 mA
